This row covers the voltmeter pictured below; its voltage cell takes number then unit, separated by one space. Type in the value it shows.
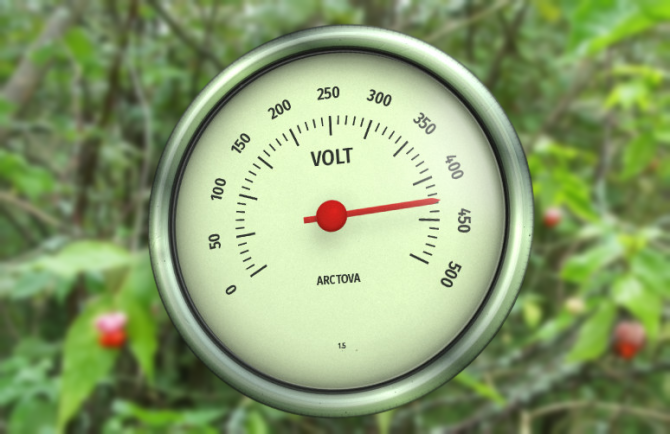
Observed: 430 V
